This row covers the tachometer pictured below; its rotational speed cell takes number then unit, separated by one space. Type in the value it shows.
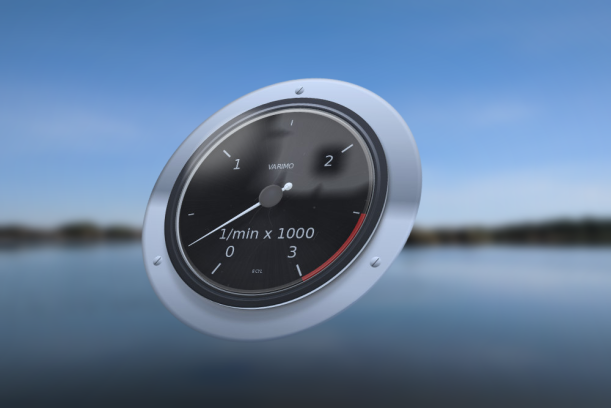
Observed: 250 rpm
